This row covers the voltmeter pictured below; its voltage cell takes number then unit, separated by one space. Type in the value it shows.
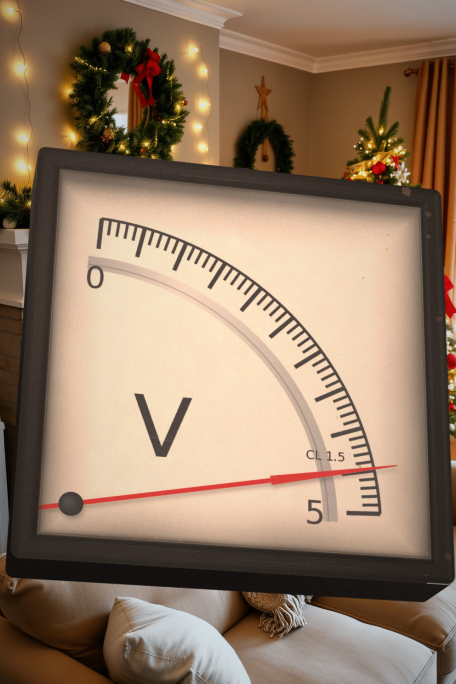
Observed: 4.5 V
